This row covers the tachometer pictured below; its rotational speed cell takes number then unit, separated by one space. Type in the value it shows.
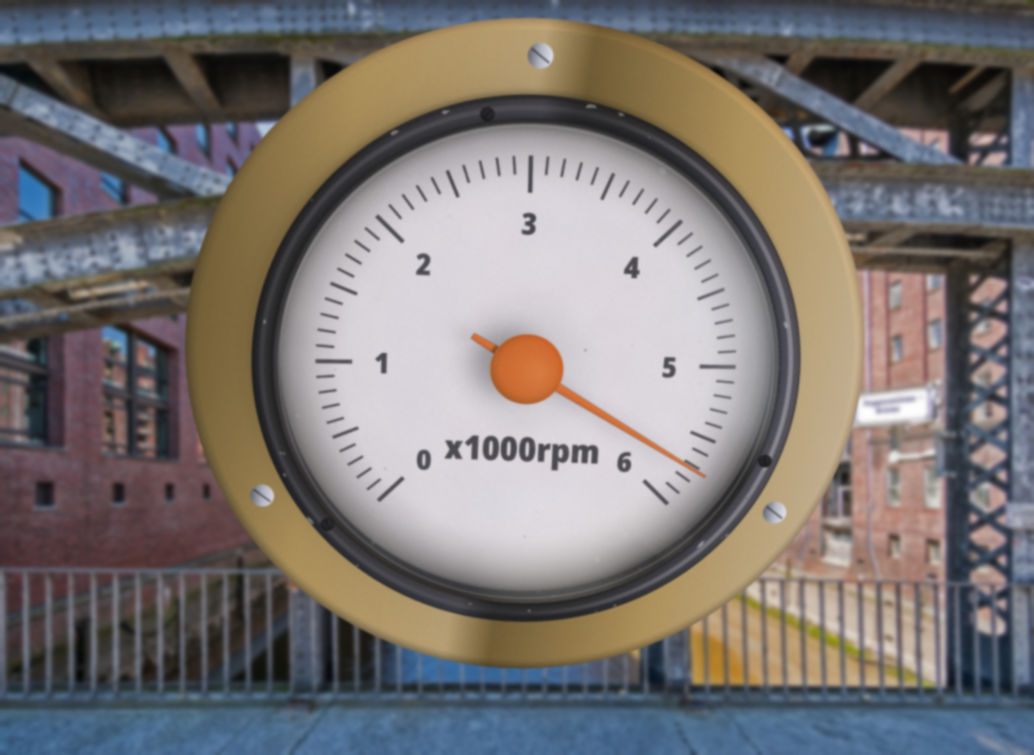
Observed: 5700 rpm
